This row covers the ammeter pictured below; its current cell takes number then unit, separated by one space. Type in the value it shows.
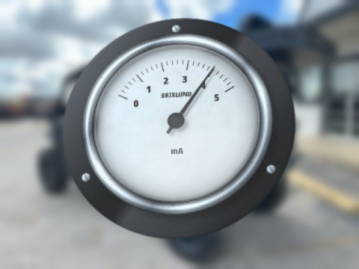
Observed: 4 mA
